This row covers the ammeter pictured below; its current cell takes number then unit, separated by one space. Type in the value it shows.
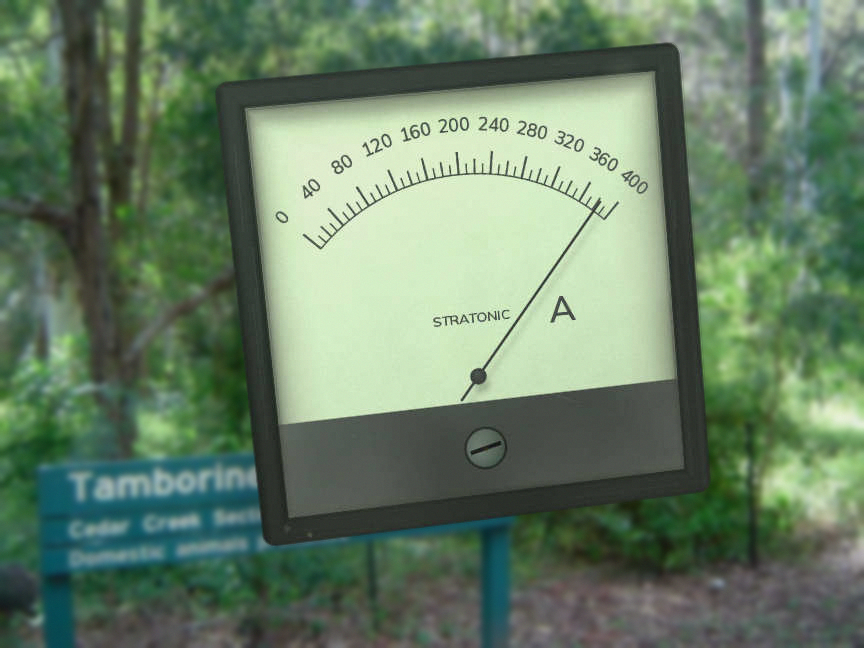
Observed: 380 A
